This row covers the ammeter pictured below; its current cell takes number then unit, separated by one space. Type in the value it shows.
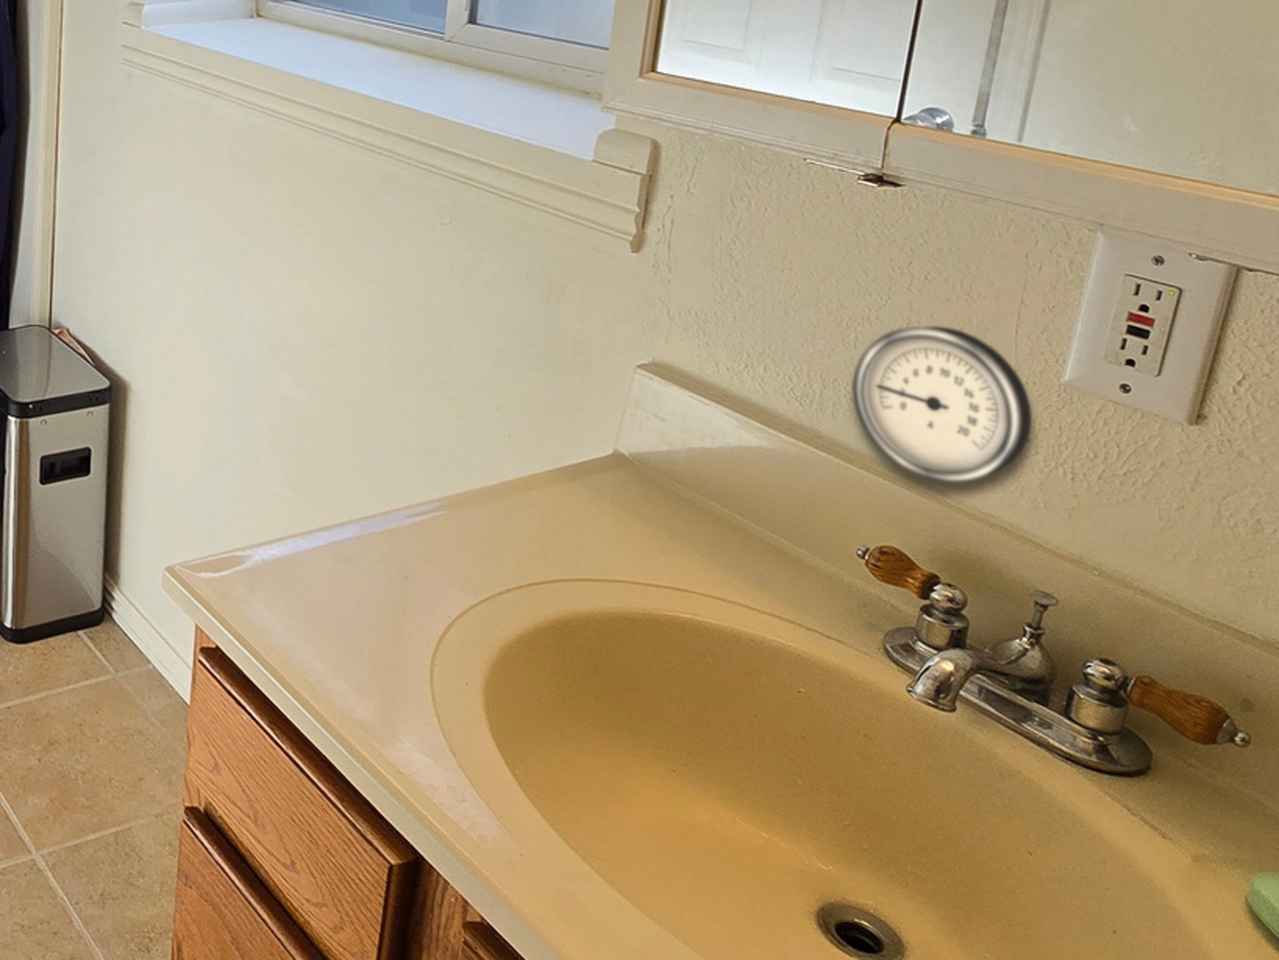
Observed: 2 A
